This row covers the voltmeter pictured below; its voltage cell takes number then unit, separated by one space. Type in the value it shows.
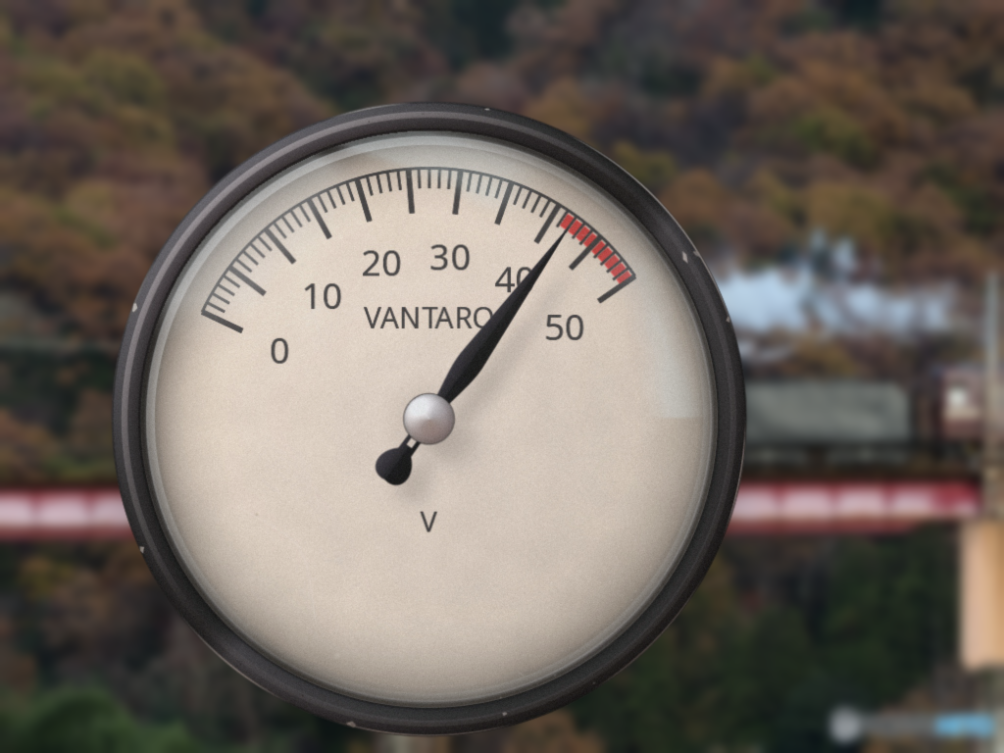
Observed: 42 V
